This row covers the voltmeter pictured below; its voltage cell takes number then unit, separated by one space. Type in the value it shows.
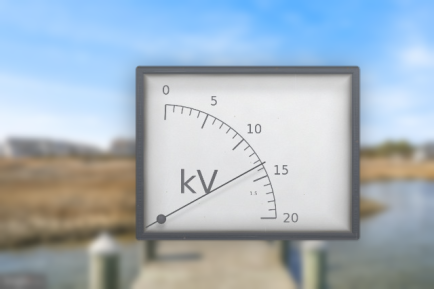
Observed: 13.5 kV
